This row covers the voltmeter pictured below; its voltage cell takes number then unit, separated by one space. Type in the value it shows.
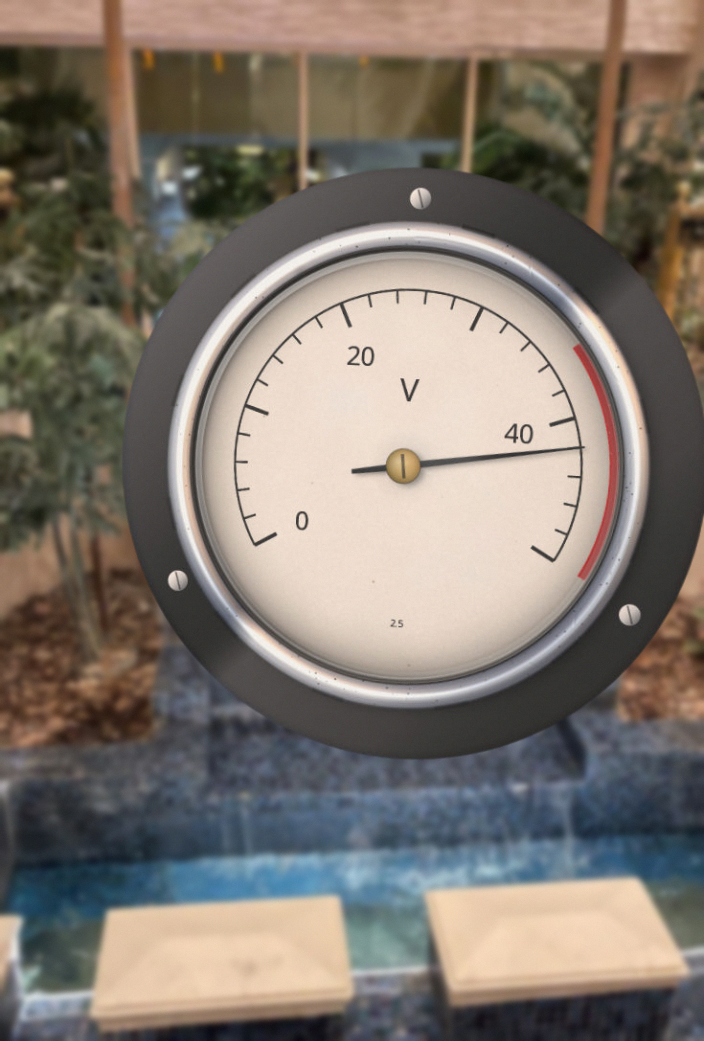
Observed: 42 V
